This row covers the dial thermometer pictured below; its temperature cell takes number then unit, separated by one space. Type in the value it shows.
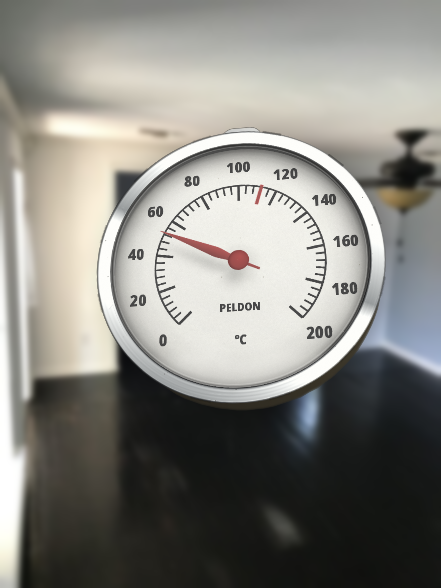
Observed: 52 °C
